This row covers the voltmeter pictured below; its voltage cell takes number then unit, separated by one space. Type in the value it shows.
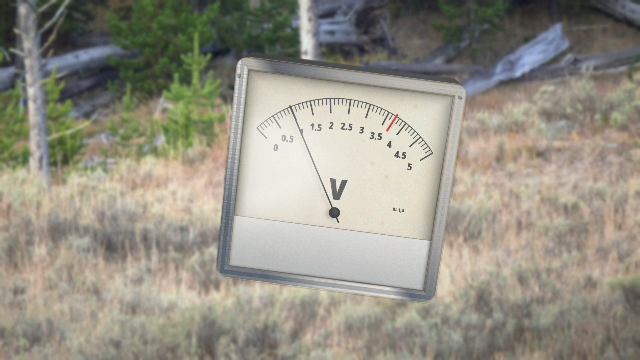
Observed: 1 V
